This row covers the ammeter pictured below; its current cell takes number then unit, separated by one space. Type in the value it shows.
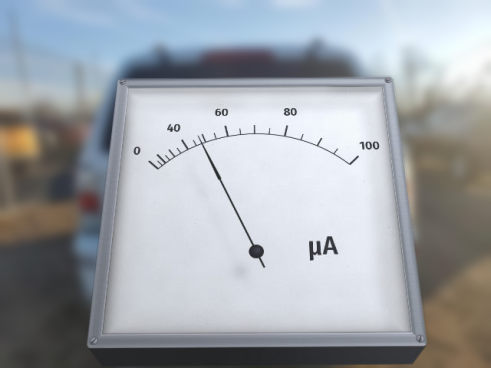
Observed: 47.5 µA
